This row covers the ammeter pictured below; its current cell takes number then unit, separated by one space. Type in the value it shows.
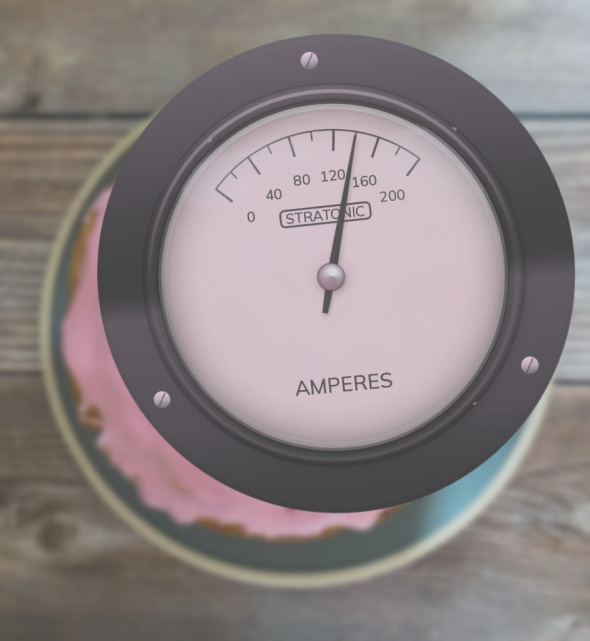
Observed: 140 A
